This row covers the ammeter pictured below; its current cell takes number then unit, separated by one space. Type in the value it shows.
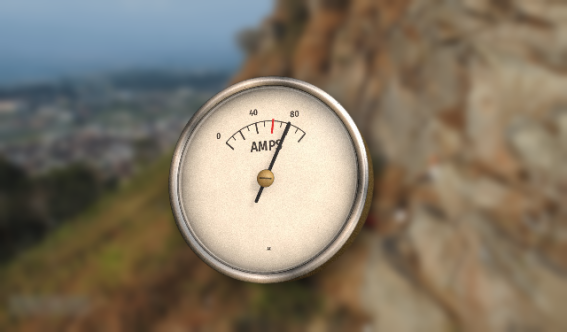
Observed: 80 A
